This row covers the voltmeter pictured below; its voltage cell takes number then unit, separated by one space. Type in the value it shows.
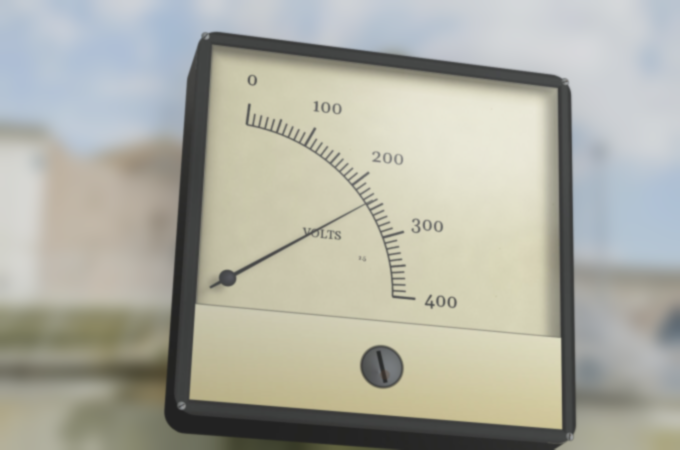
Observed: 240 V
